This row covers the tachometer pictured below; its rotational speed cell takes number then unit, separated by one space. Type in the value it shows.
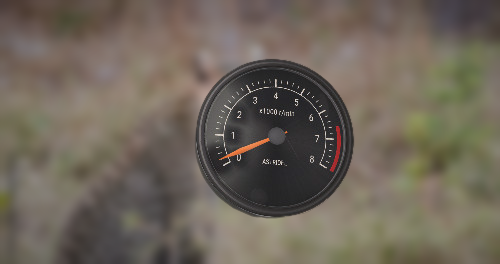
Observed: 200 rpm
